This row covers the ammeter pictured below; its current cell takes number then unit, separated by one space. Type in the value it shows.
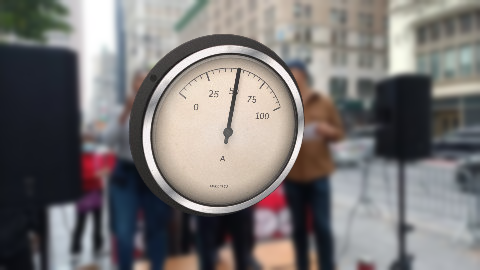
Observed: 50 A
